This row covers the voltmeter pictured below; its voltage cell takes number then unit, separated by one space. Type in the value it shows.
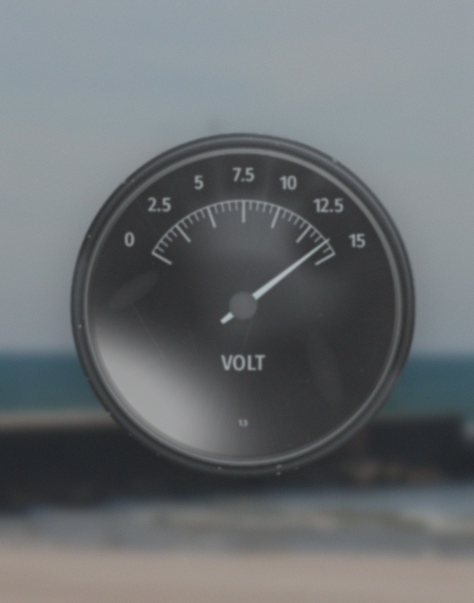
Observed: 14 V
